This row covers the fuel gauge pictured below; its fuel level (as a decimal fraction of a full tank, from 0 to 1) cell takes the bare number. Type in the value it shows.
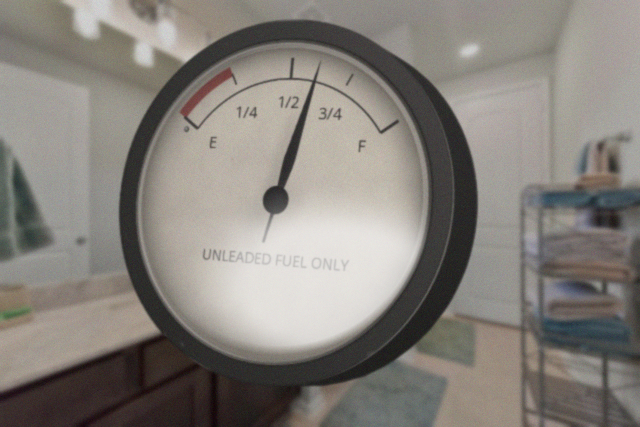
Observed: 0.625
